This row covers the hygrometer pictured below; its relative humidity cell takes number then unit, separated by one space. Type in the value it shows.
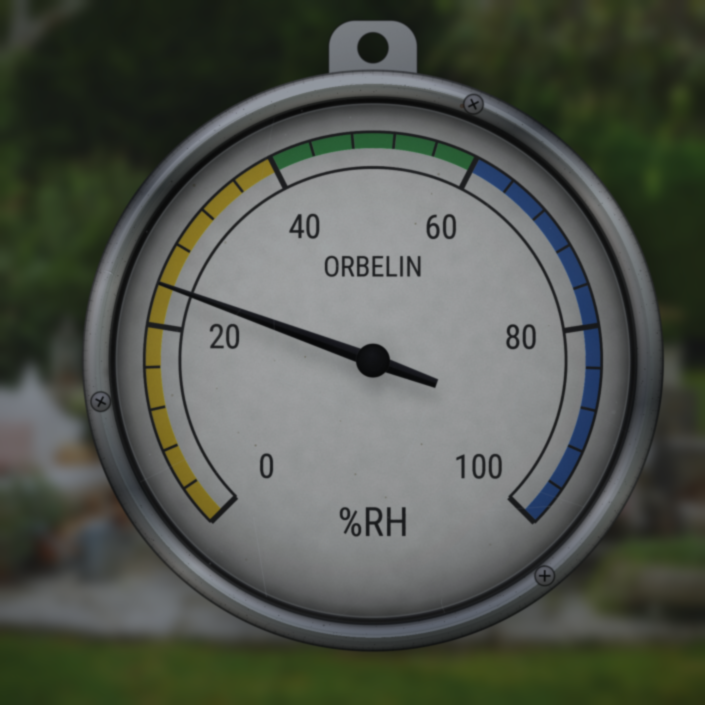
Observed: 24 %
